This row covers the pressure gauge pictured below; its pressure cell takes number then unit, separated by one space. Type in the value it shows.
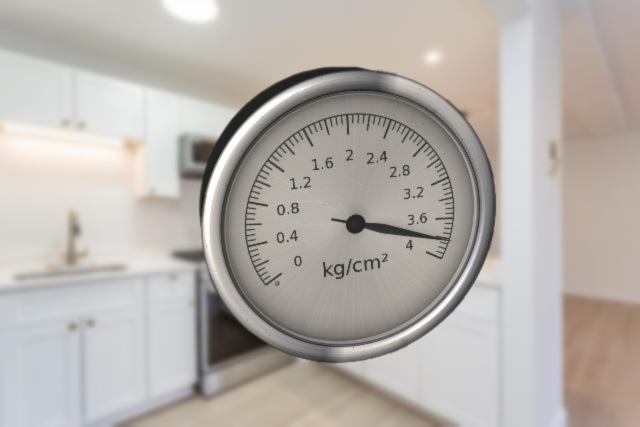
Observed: 3.8 kg/cm²
